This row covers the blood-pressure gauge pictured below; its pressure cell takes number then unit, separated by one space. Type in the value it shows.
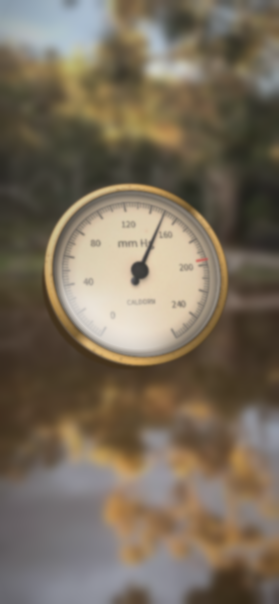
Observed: 150 mmHg
